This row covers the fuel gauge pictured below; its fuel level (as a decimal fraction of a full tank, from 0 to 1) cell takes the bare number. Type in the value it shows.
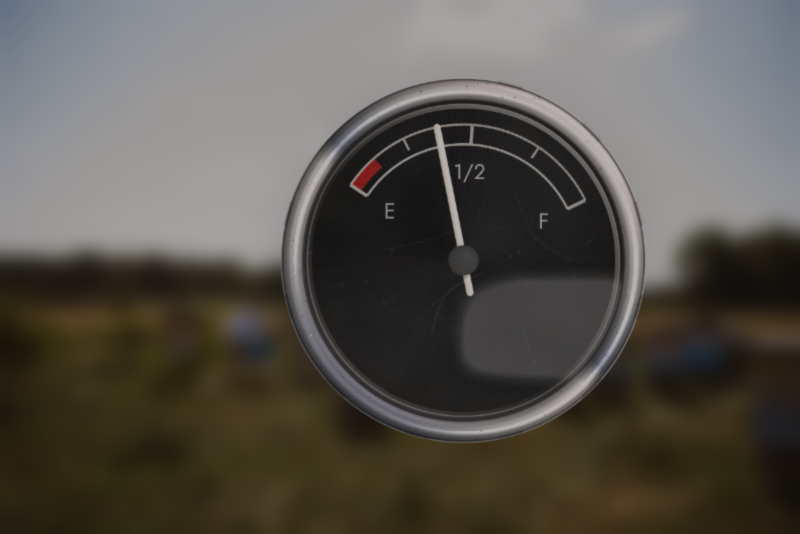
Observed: 0.375
